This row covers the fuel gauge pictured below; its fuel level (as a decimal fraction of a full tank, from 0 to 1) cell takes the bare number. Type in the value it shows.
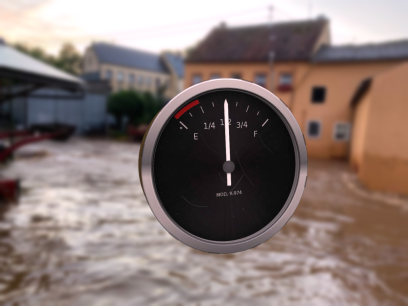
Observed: 0.5
